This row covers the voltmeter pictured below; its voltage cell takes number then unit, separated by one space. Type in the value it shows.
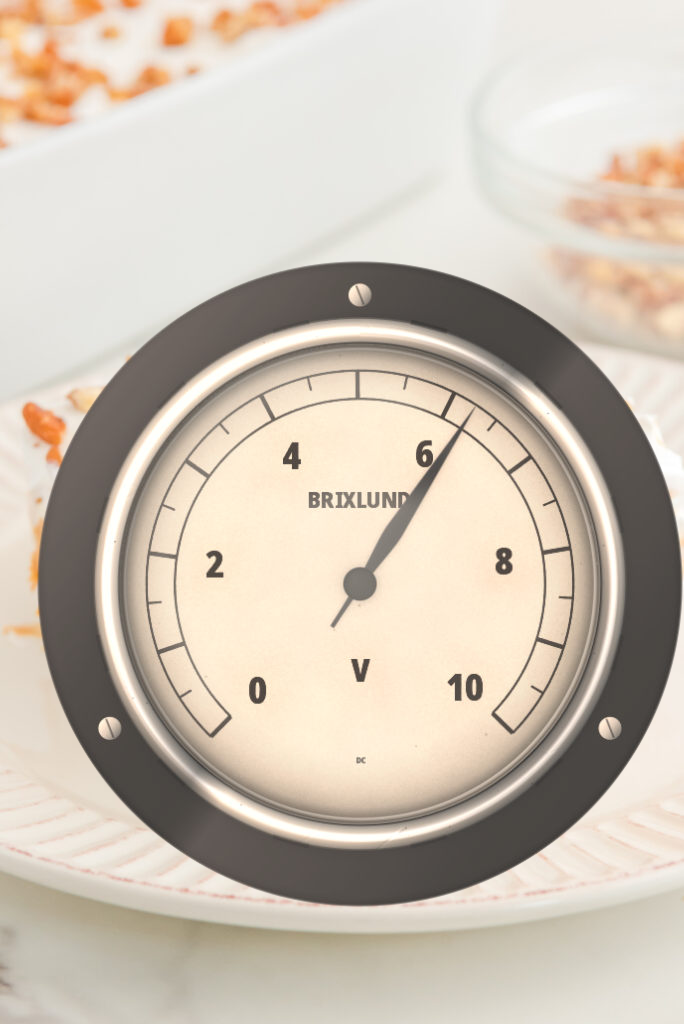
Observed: 6.25 V
